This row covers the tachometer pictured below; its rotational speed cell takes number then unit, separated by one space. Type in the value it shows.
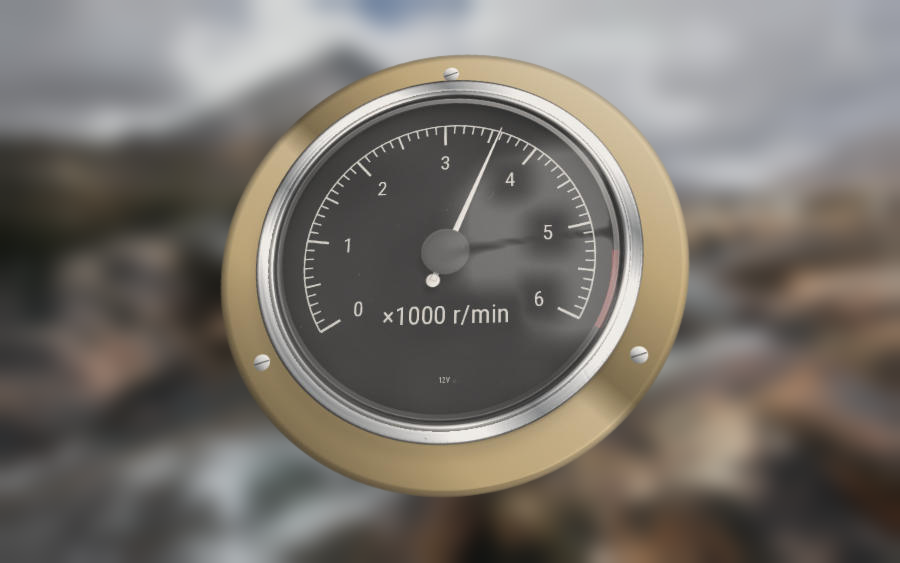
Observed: 3600 rpm
